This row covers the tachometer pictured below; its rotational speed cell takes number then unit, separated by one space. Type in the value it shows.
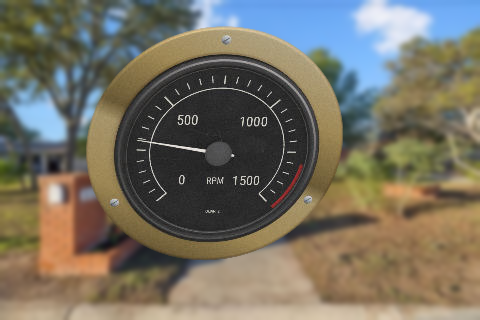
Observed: 300 rpm
